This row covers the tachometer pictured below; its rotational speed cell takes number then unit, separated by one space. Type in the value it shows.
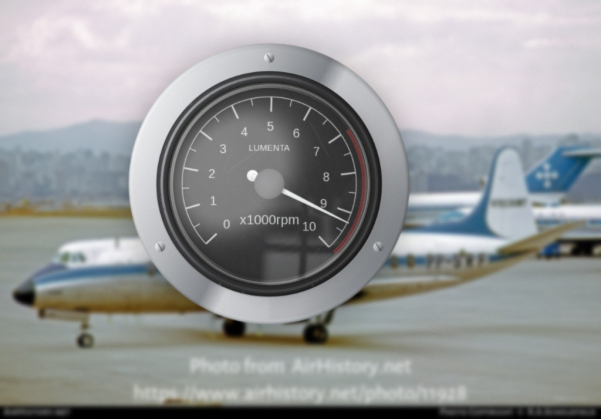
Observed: 9250 rpm
